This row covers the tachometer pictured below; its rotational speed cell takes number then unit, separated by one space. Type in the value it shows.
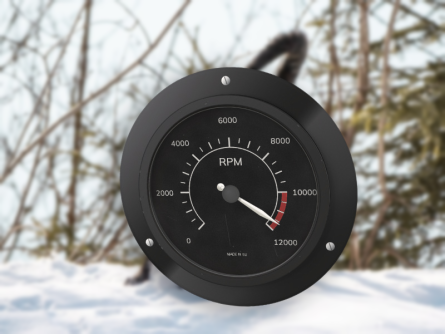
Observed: 11500 rpm
